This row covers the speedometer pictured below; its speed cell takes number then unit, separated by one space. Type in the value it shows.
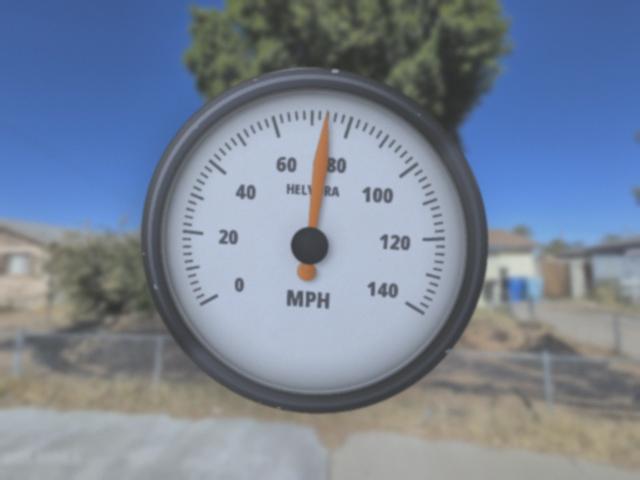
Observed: 74 mph
